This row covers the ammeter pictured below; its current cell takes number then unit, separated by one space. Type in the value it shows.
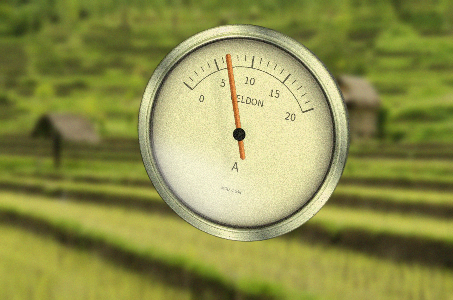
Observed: 7 A
